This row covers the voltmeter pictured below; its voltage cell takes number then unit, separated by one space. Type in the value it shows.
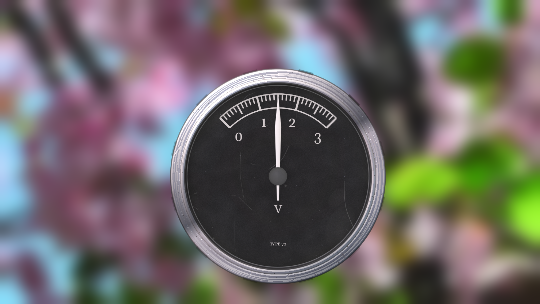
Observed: 1.5 V
